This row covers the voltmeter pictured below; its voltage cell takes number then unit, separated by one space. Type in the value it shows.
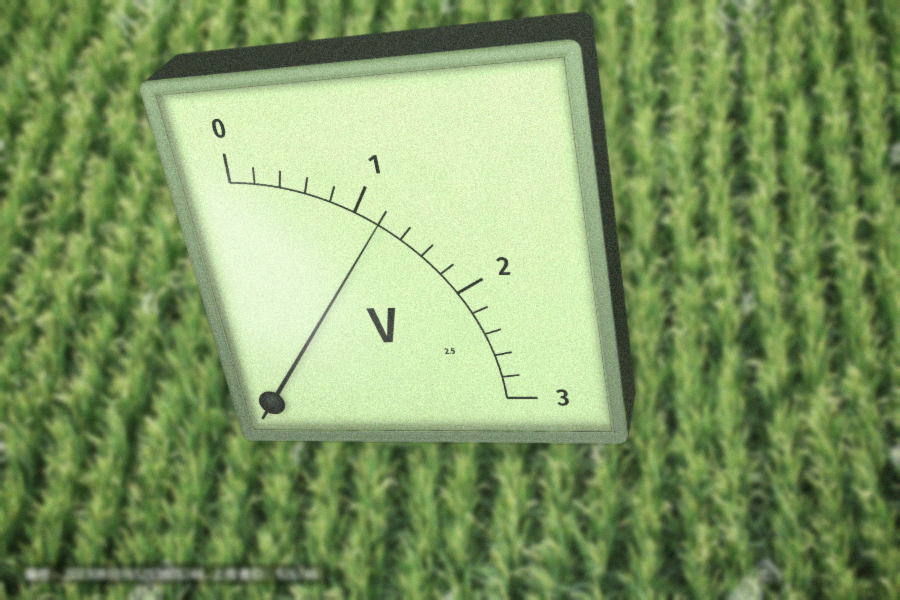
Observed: 1.2 V
